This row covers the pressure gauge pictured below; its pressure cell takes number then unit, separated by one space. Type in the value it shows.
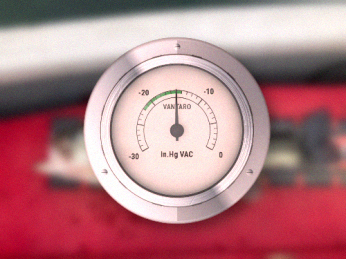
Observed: -15 inHg
